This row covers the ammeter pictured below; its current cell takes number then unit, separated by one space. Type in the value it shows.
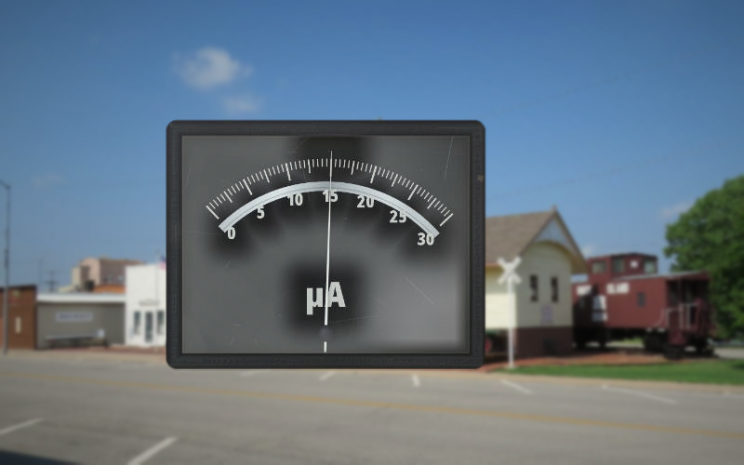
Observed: 15 µA
